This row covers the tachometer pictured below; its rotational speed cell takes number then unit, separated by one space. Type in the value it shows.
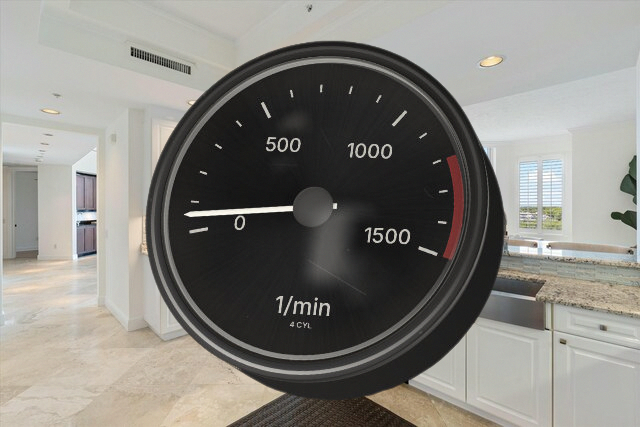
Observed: 50 rpm
